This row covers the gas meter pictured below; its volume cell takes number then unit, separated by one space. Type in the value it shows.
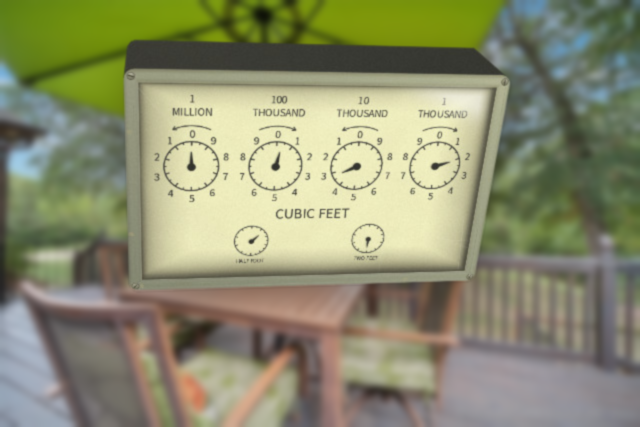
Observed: 3200 ft³
